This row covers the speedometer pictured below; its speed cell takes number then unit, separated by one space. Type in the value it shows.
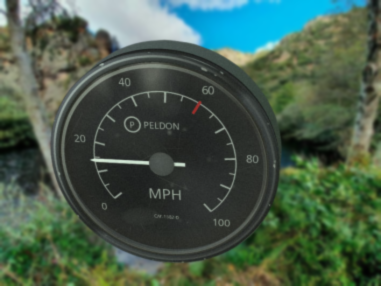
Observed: 15 mph
